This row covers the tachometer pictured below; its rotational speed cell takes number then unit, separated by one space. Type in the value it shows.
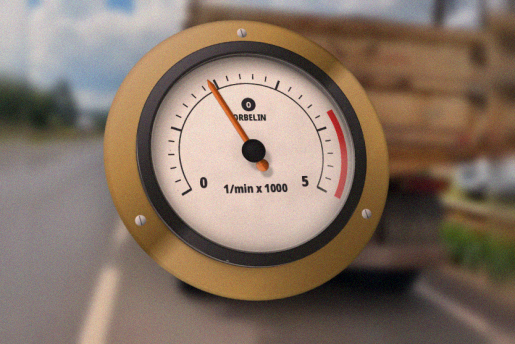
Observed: 1900 rpm
